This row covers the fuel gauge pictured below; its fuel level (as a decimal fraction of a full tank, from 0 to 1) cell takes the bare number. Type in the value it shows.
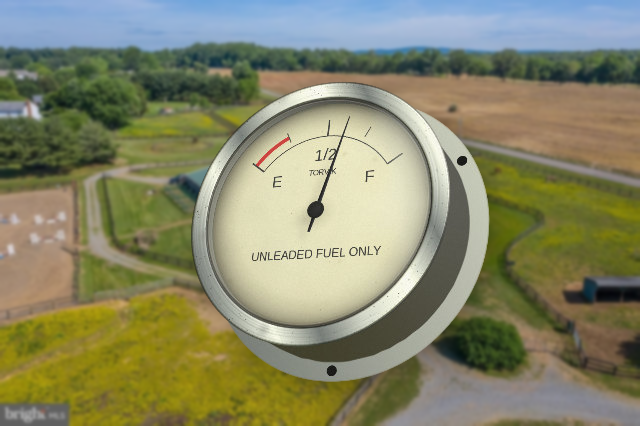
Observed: 0.625
